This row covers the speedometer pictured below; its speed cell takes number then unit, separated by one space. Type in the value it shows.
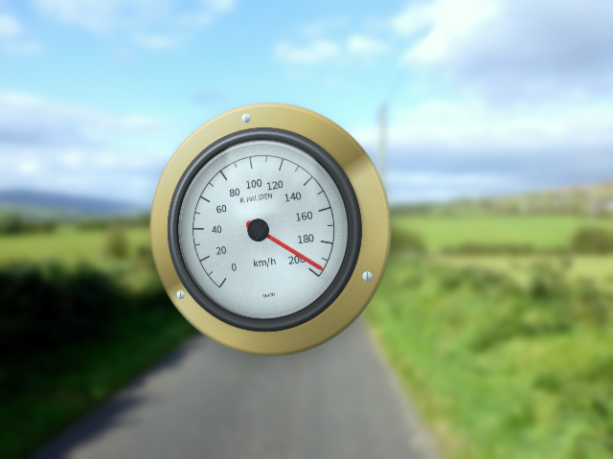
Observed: 195 km/h
